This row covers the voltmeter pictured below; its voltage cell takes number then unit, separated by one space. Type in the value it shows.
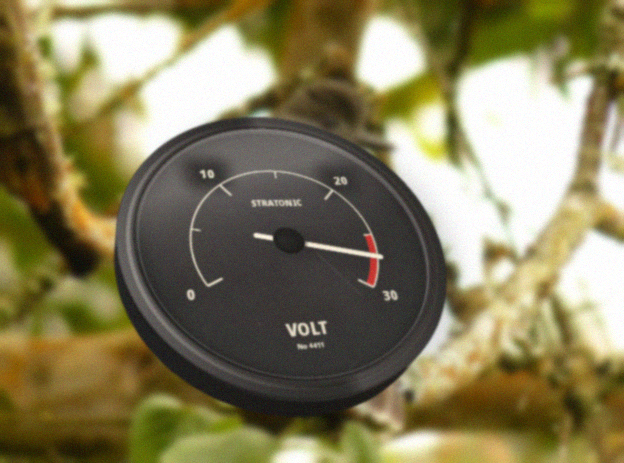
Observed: 27.5 V
